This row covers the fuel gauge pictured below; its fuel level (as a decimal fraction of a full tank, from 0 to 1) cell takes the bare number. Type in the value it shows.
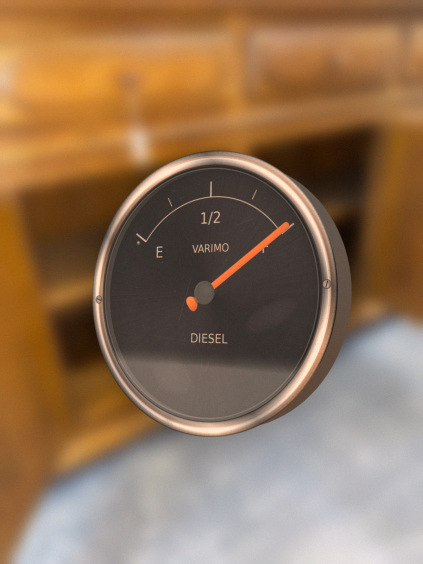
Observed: 1
